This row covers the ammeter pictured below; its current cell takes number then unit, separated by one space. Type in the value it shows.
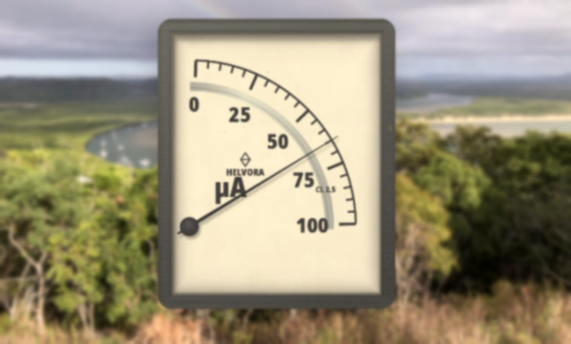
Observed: 65 µA
